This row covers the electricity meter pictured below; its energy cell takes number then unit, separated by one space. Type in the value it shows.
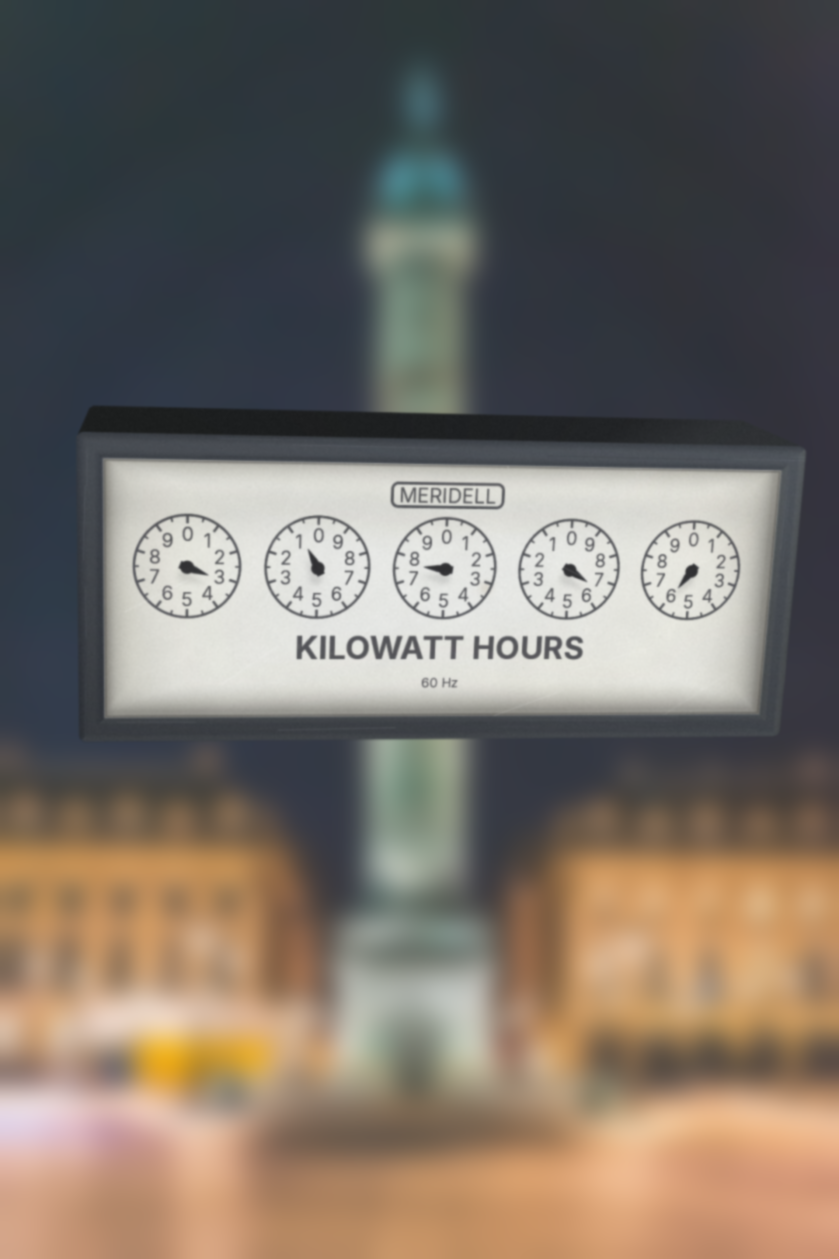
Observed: 30766 kWh
